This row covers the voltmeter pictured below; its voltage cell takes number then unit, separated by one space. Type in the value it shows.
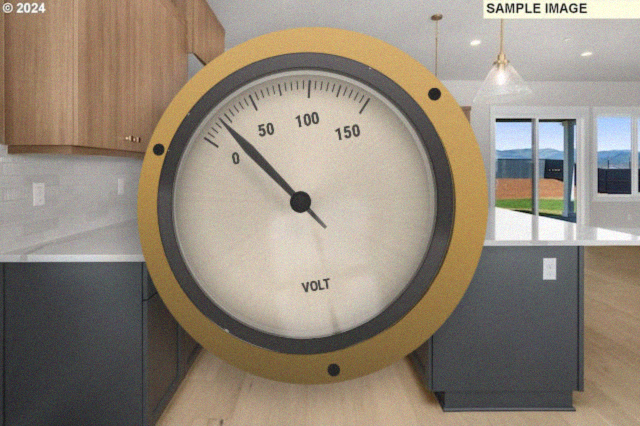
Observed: 20 V
